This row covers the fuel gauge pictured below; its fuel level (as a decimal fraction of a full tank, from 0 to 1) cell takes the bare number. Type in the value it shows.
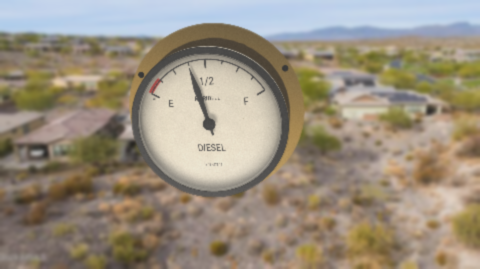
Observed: 0.375
